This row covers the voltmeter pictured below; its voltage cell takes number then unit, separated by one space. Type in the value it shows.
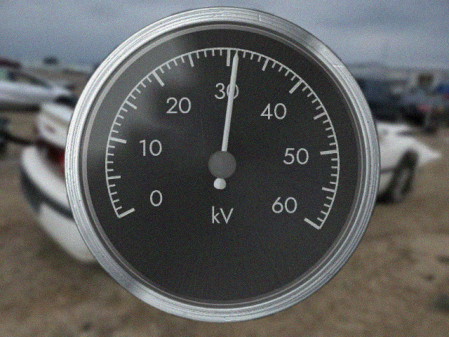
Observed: 31 kV
